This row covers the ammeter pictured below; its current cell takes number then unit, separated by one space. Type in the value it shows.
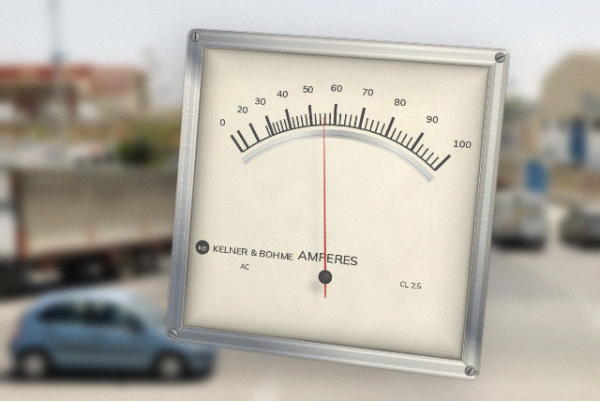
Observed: 56 A
